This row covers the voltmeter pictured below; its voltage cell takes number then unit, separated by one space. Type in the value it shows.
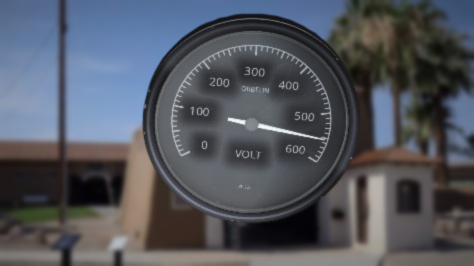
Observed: 550 V
